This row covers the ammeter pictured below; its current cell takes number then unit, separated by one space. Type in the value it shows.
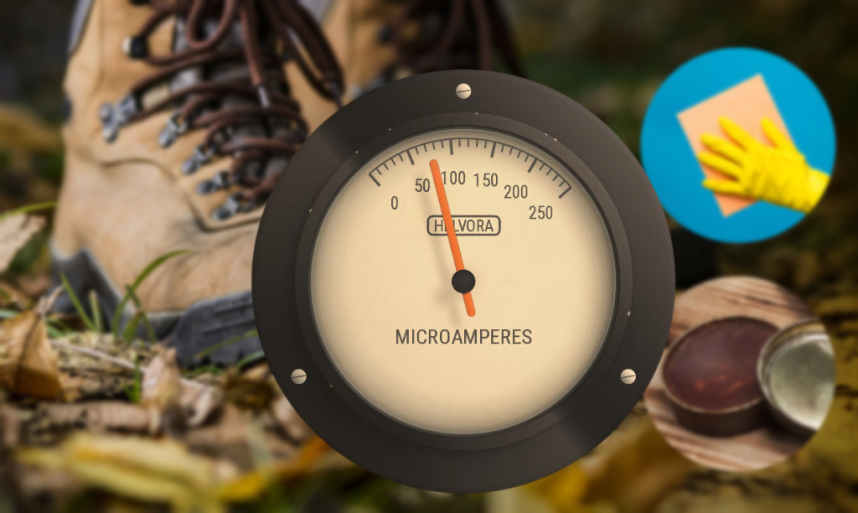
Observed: 75 µA
